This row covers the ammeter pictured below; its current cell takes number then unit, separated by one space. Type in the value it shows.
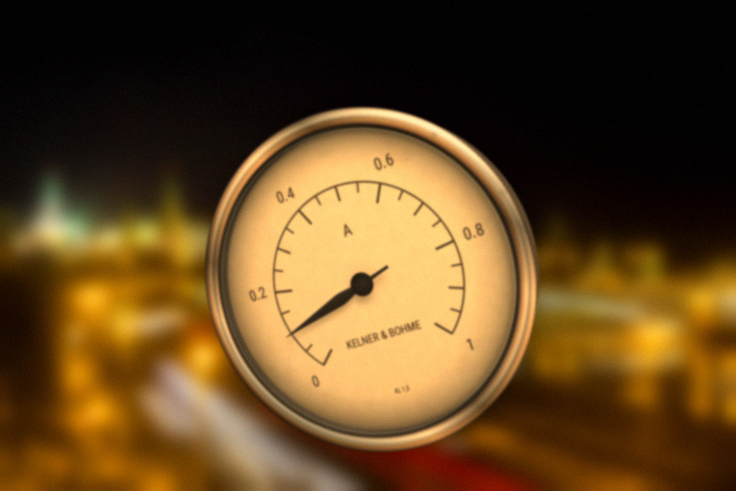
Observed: 0.1 A
